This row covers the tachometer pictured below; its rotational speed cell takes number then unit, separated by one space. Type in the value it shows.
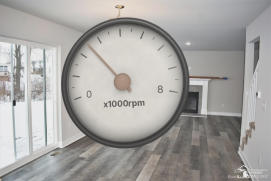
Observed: 2500 rpm
